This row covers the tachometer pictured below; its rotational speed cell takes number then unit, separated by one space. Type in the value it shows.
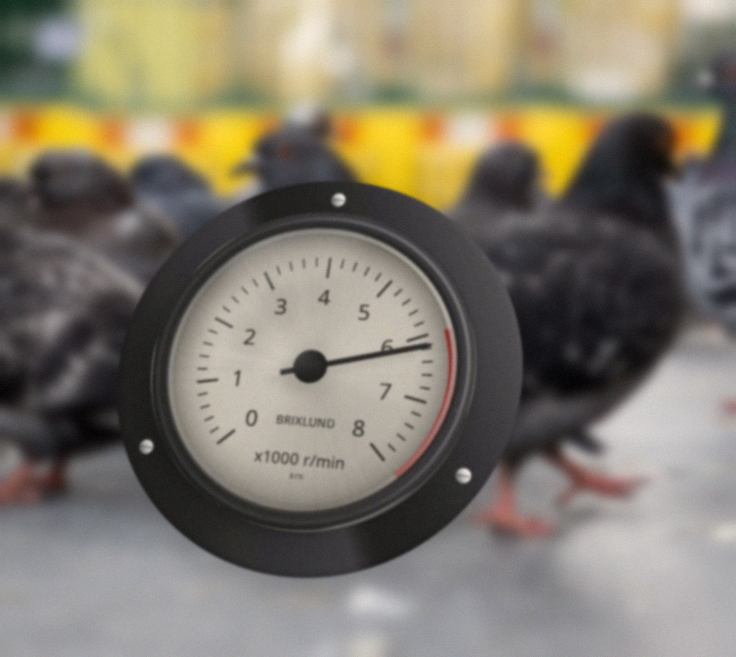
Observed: 6200 rpm
